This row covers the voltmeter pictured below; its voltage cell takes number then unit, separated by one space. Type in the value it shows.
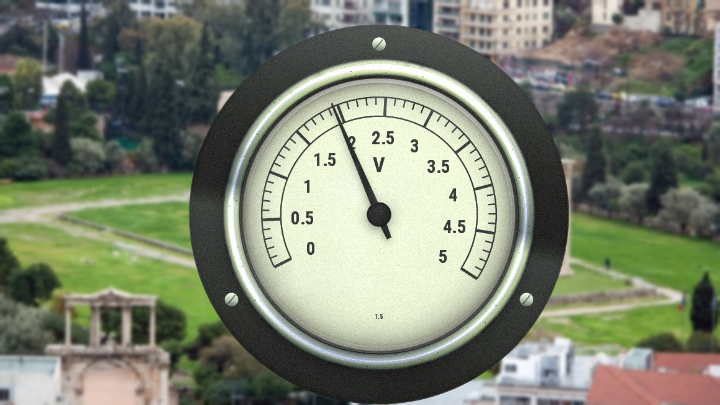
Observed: 1.95 V
